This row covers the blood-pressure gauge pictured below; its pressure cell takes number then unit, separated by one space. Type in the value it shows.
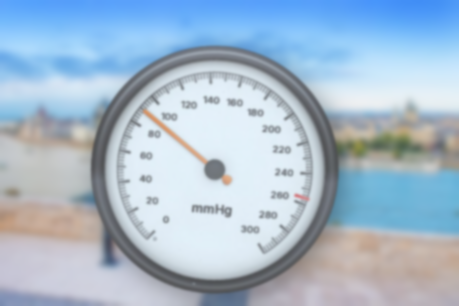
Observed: 90 mmHg
